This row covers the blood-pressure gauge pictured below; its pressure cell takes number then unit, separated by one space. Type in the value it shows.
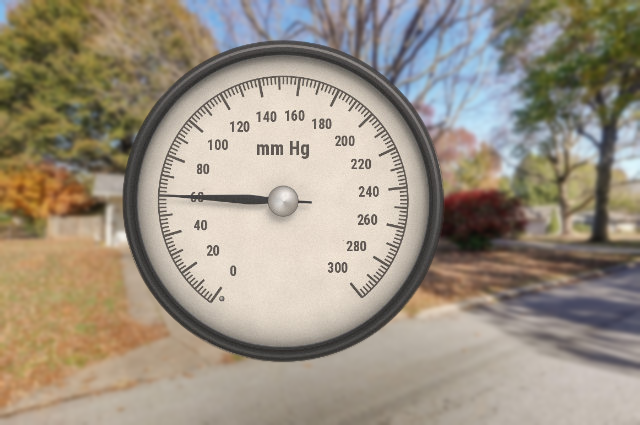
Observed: 60 mmHg
